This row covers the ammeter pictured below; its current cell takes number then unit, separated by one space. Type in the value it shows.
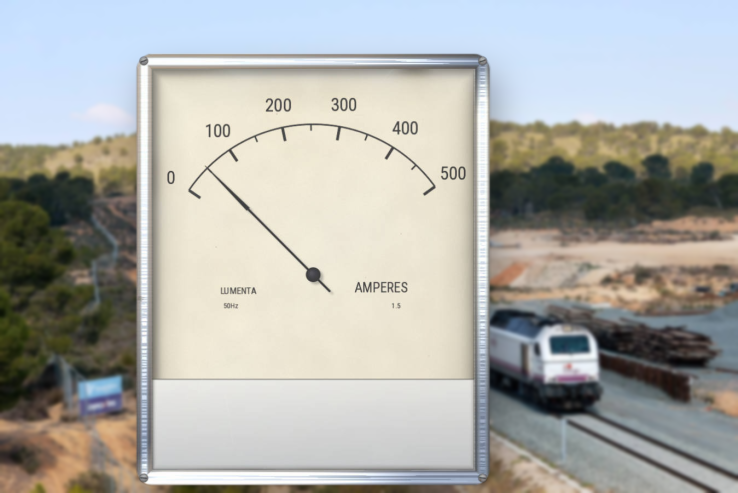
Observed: 50 A
